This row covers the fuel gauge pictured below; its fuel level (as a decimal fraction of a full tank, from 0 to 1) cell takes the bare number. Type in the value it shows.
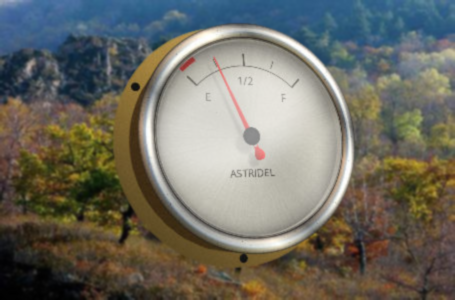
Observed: 0.25
